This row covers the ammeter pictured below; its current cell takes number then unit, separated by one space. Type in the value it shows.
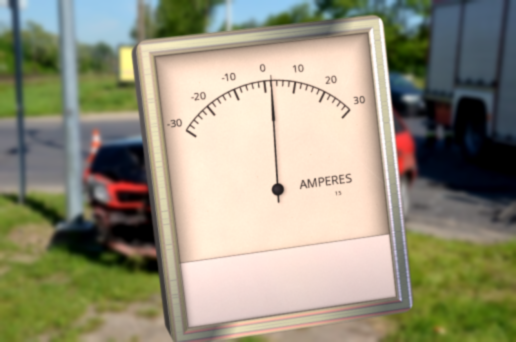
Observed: 2 A
